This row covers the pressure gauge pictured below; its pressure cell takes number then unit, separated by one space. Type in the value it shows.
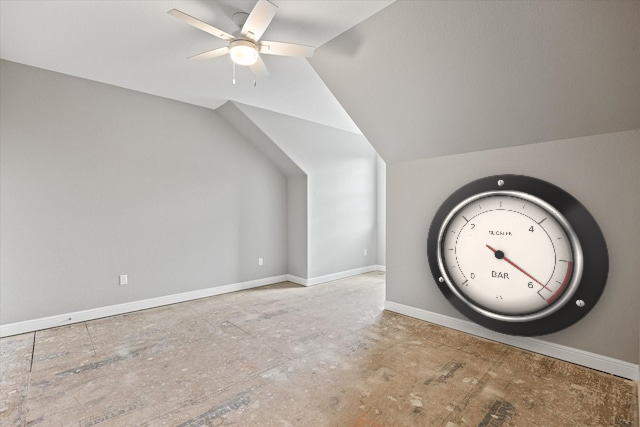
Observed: 5.75 bar
